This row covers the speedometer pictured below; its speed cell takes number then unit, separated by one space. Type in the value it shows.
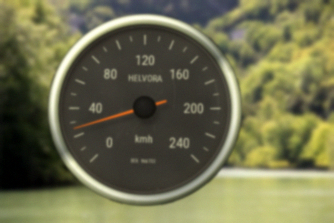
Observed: 25 km/h
